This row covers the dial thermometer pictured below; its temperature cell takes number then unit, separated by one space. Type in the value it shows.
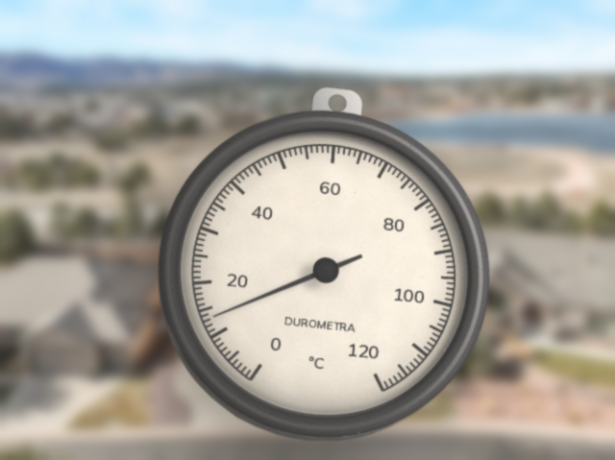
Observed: 13 °C
